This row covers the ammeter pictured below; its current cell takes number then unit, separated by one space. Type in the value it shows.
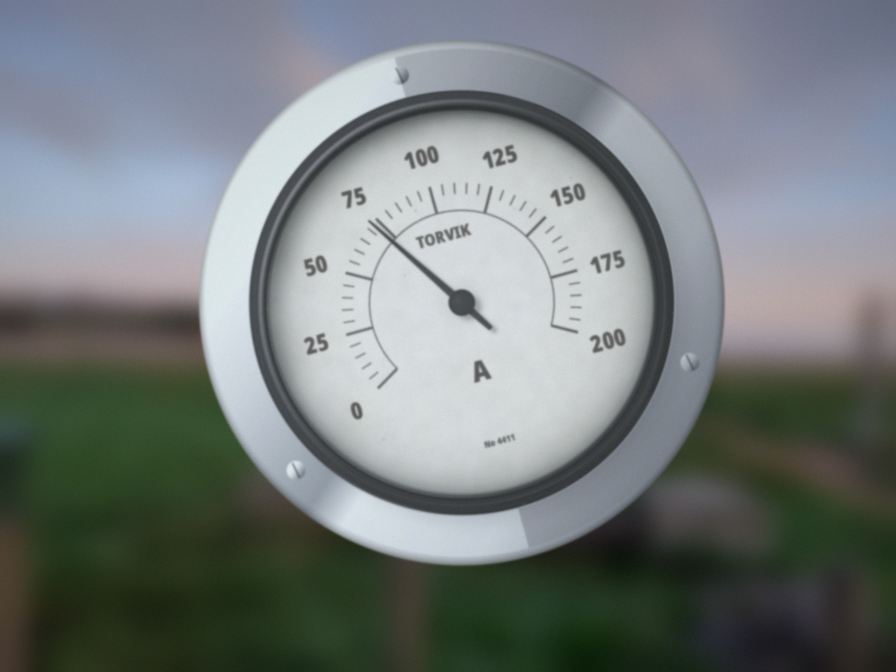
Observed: 72.5 A
